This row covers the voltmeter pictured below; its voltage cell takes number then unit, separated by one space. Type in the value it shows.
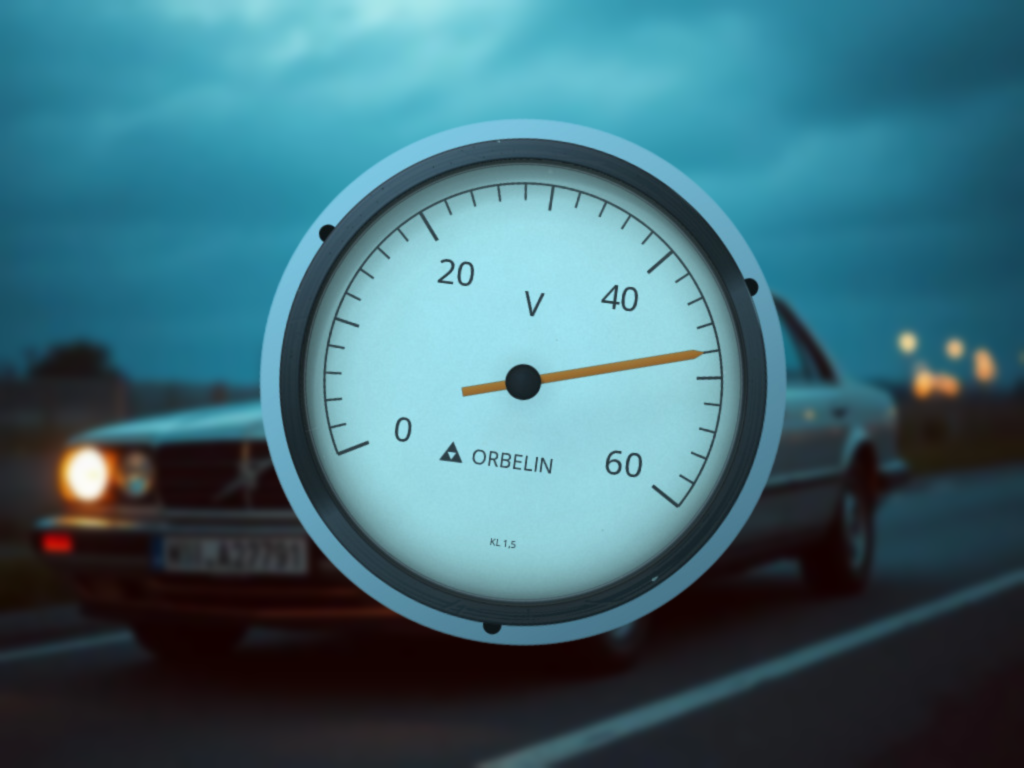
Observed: 48 V
